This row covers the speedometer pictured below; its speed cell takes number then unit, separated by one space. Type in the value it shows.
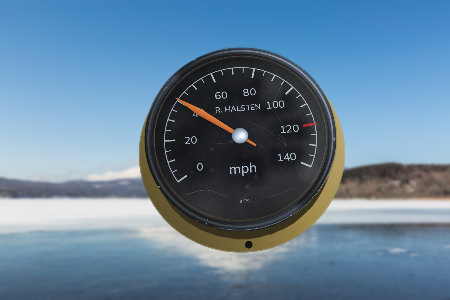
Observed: 40 mph
